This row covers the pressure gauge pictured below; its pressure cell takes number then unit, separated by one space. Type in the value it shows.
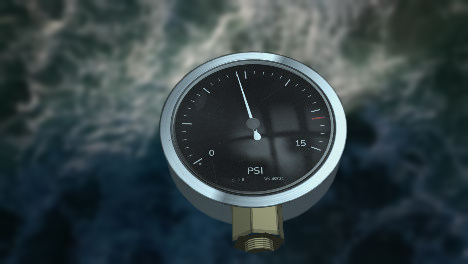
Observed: 7 psi
